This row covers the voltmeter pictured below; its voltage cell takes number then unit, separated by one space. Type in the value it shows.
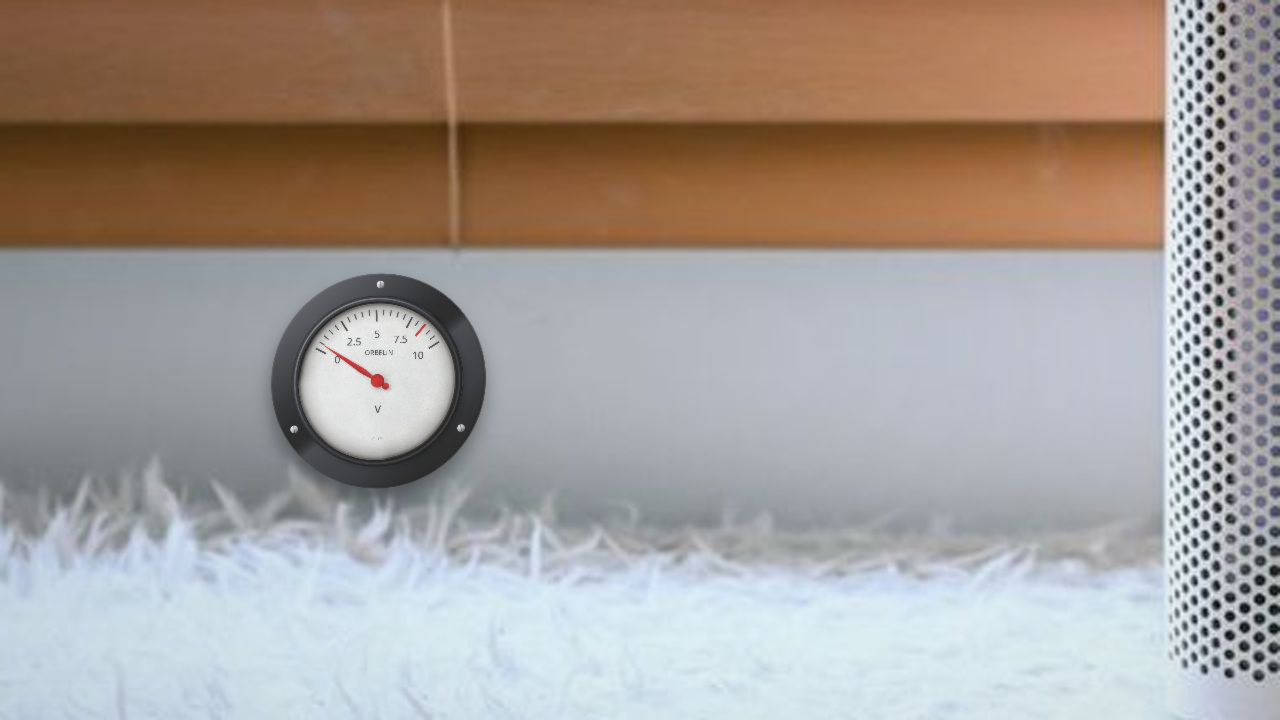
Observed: 0.5 V
